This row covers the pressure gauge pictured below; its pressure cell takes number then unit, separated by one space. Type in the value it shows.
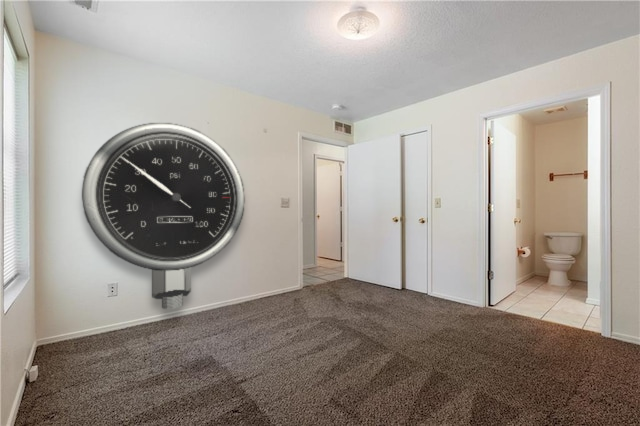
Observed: 30 psi
